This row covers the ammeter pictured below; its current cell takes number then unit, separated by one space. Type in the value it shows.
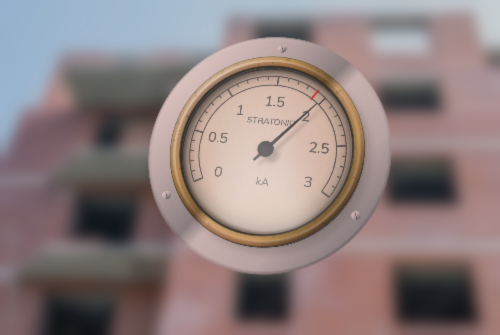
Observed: 2 kA
